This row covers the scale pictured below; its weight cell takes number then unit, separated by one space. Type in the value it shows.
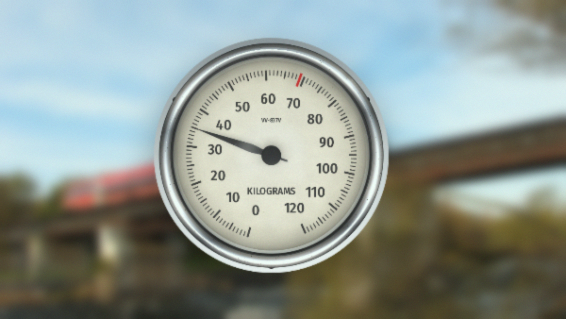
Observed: 35 kg
